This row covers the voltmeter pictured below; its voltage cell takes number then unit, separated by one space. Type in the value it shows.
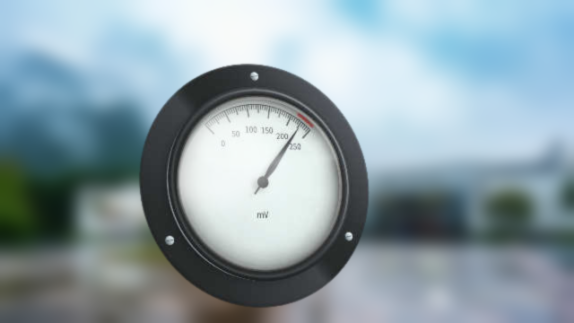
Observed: 225 mV
